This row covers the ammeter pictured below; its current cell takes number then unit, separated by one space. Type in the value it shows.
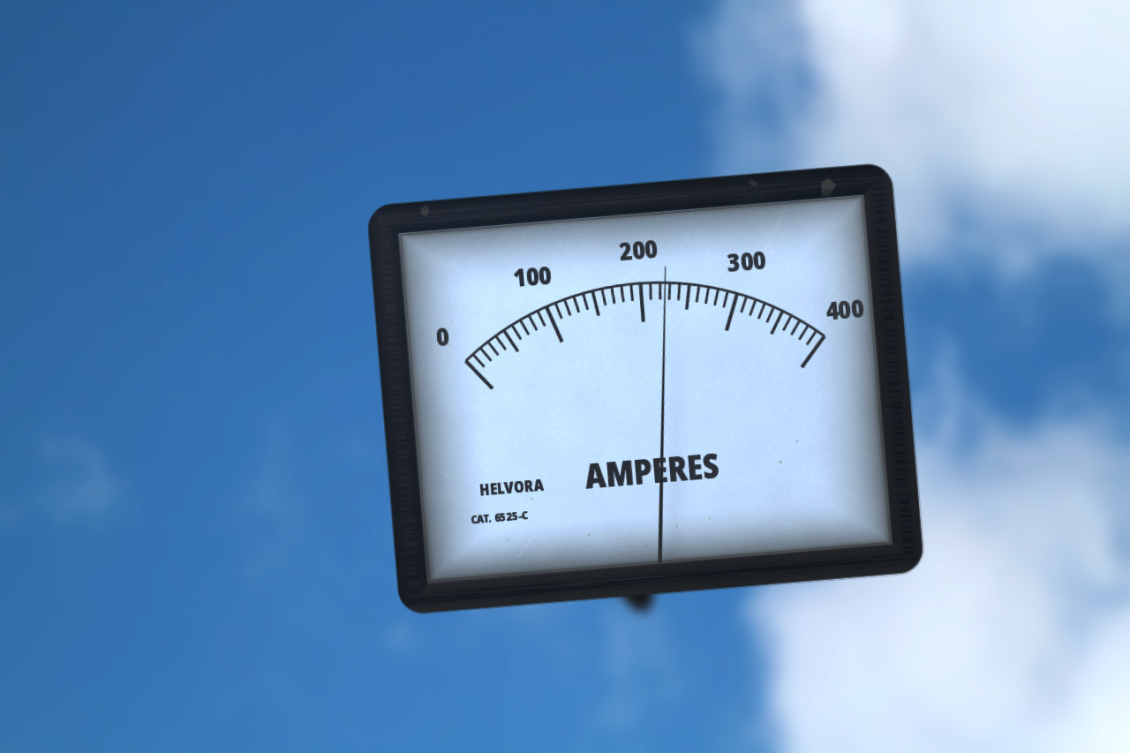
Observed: 225 A
